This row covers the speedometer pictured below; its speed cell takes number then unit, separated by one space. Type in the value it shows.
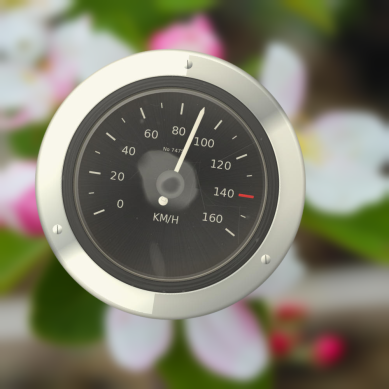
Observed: 90 km/h
